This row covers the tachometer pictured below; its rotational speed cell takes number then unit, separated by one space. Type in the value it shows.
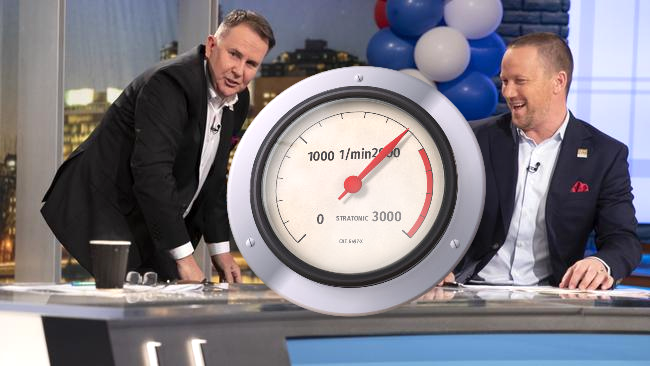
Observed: 2000 rpm
